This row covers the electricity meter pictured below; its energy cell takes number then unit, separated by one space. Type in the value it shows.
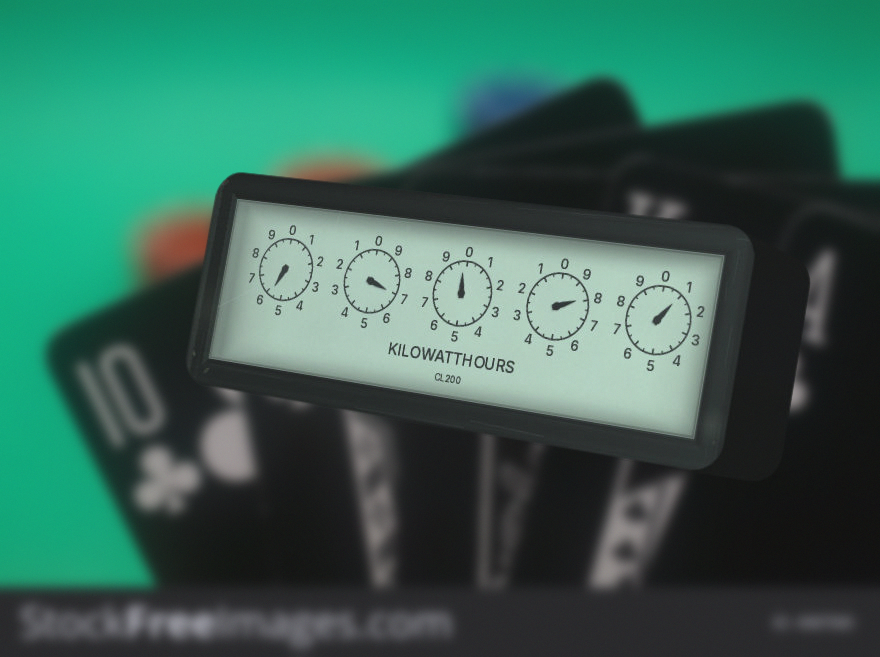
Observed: 56981 kWh
